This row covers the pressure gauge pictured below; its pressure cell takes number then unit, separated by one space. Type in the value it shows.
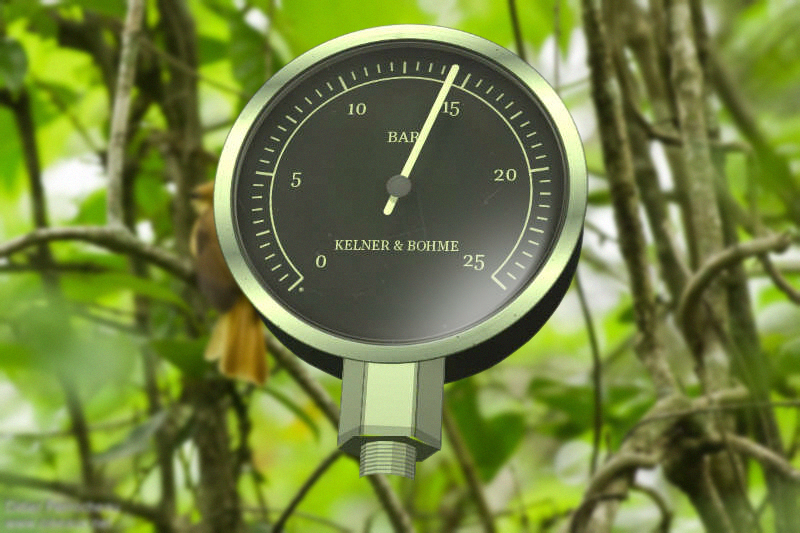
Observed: 14.5 bar
